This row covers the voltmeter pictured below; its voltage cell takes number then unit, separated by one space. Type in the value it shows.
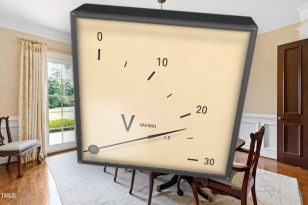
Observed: 22.5 V
